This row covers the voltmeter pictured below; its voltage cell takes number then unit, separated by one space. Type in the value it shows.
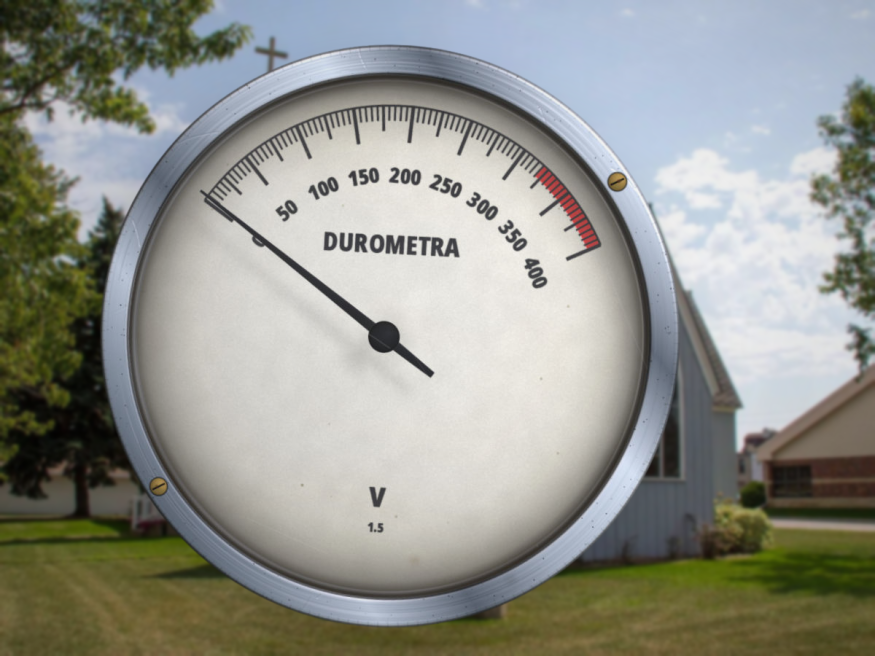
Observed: 5 V
